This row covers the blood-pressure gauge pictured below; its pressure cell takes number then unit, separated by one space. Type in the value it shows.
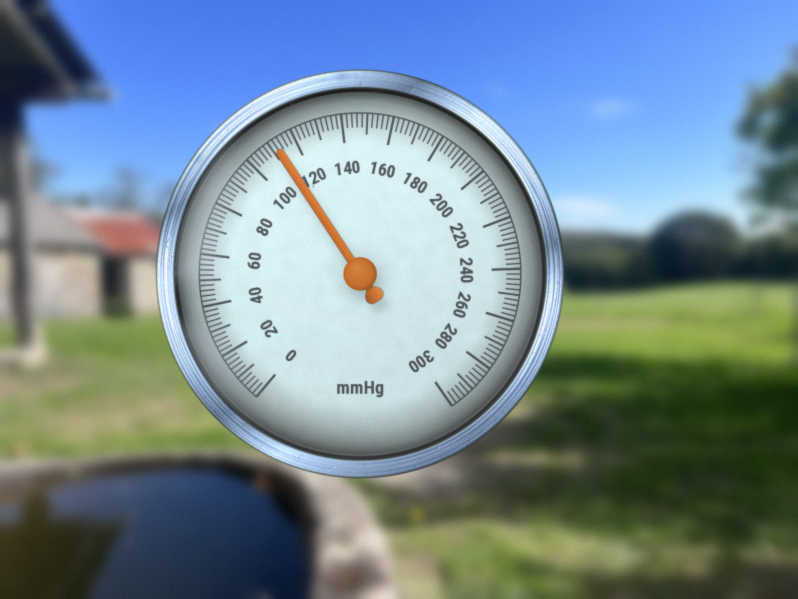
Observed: 112 mmHg
